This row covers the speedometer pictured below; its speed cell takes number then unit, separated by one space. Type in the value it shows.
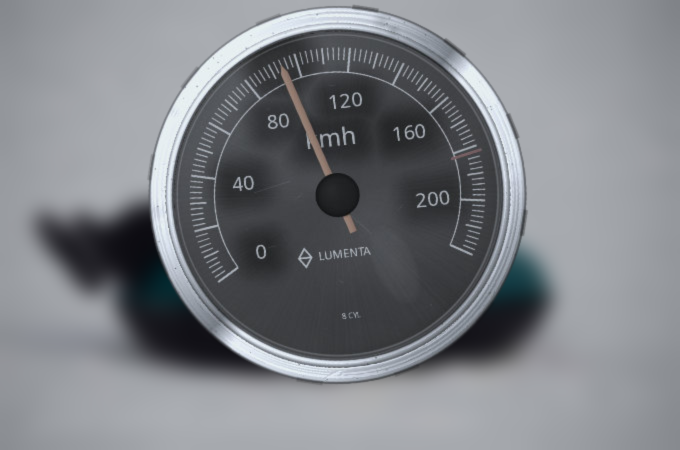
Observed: 94 km/h
